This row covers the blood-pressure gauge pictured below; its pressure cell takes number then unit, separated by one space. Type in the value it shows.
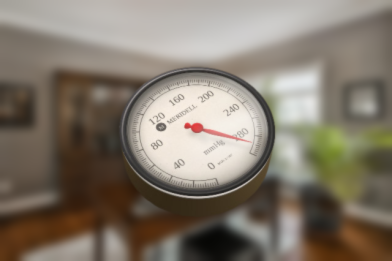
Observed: 290 mmHg
